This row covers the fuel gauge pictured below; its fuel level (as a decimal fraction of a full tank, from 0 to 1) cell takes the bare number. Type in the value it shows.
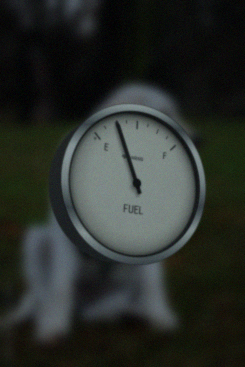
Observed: 0.25
